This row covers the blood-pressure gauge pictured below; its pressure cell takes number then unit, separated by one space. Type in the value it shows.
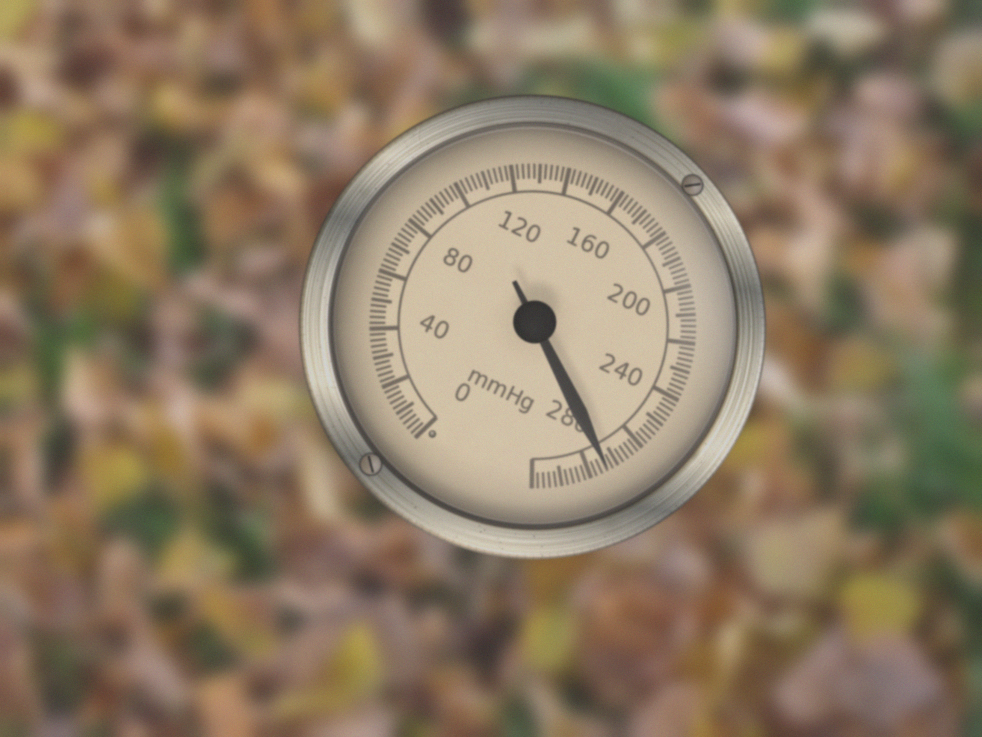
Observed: 274 mmHg
